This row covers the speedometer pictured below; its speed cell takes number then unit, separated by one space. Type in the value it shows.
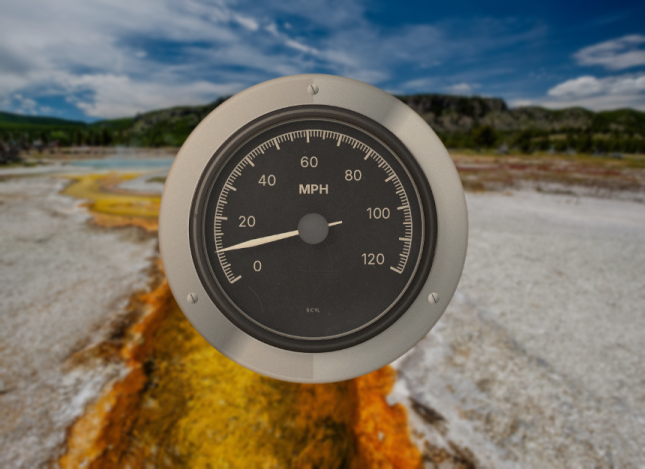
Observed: 10 mph
